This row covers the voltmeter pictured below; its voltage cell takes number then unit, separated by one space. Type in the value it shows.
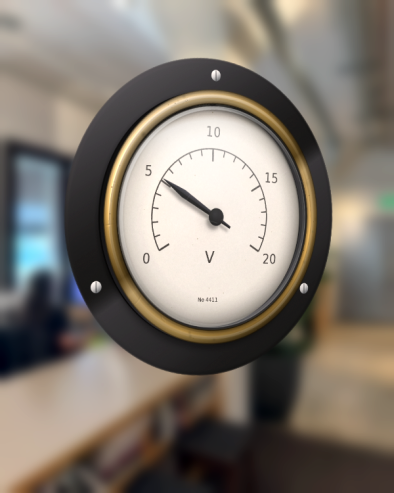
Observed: 5 V
